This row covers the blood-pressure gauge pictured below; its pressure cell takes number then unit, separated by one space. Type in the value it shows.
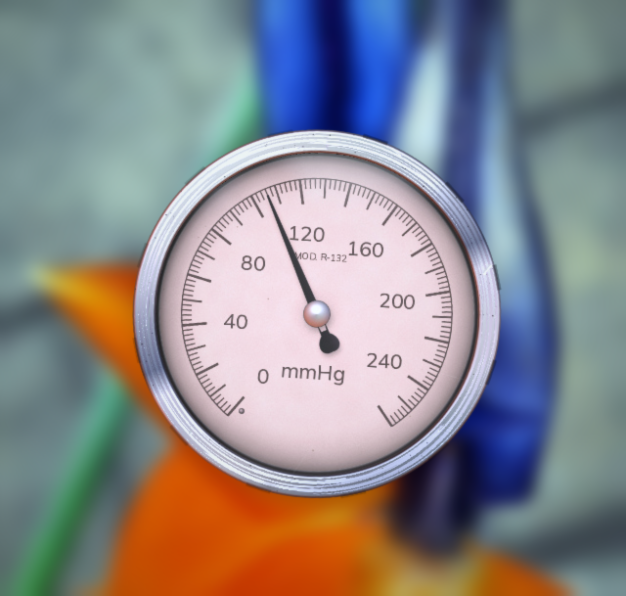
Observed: 106 mmHg
